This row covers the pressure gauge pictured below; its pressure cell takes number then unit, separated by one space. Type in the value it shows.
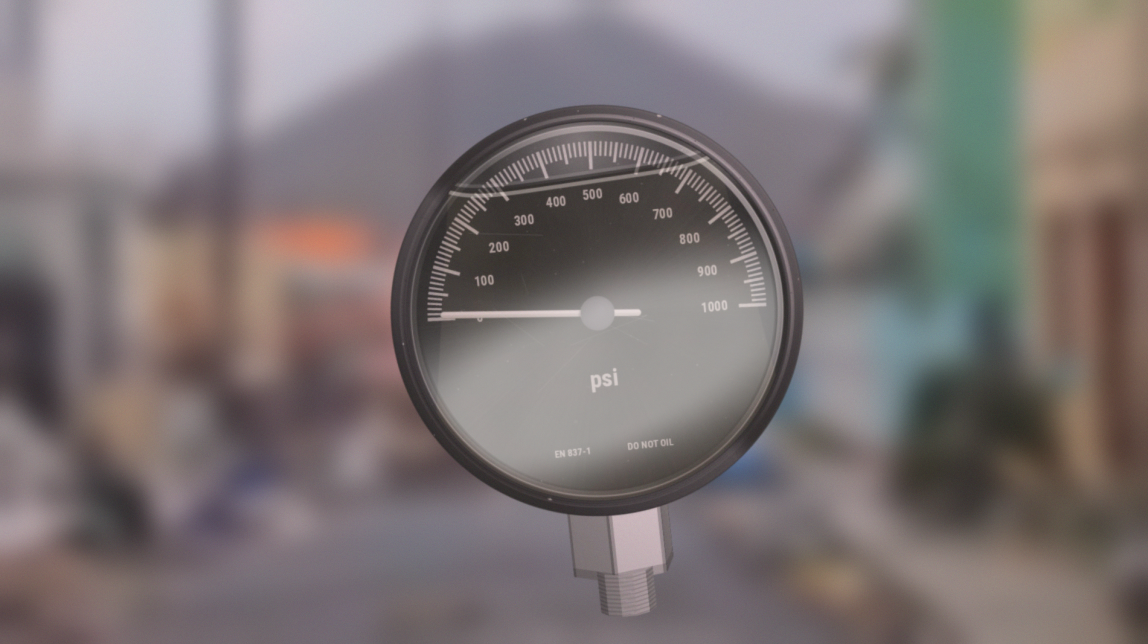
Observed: 10 psi
